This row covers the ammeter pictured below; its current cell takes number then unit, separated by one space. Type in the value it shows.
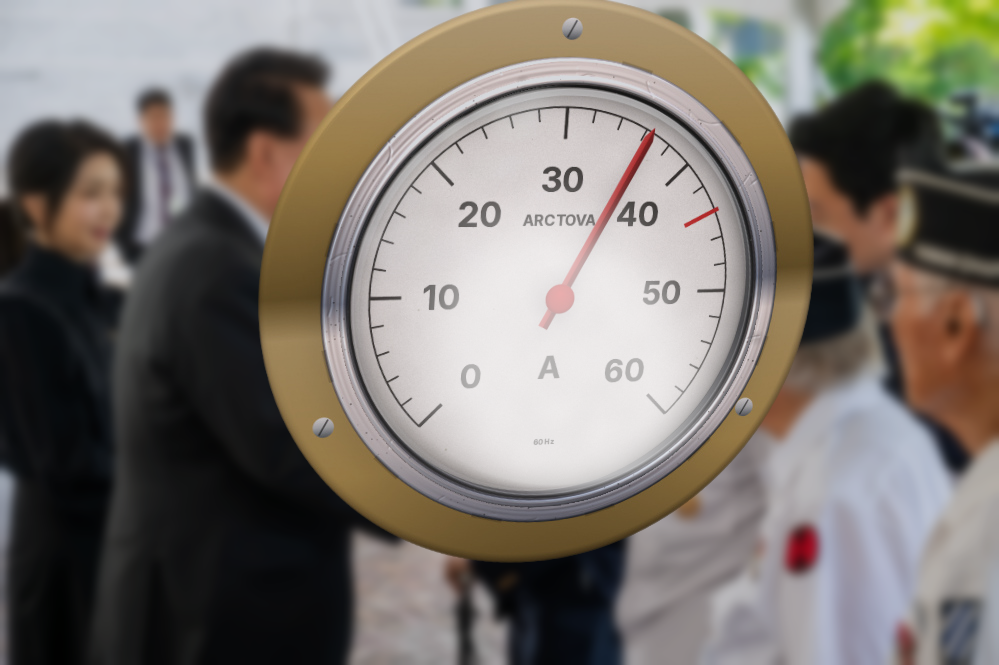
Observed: 36 A
